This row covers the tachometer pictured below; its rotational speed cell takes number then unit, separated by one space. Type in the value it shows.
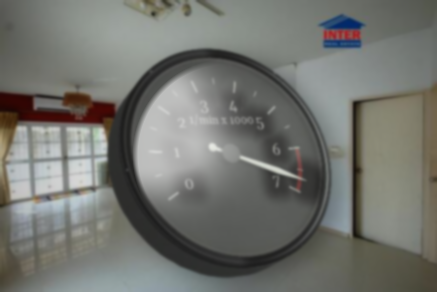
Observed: 6750 rpm
